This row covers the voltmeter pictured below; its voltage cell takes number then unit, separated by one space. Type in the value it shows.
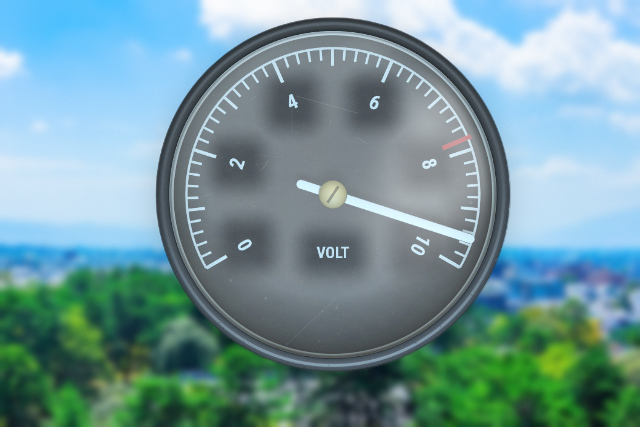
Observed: 9.5 V
